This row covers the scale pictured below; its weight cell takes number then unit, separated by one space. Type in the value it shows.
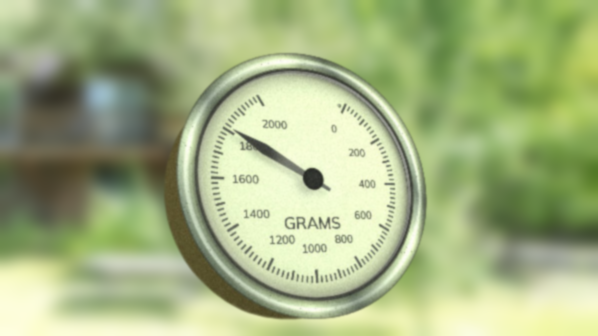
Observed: 1800 g
